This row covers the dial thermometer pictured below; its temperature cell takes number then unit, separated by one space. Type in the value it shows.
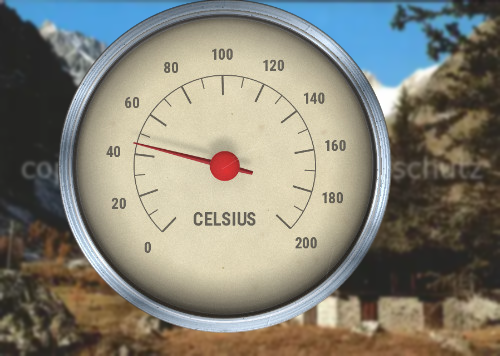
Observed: 45 °C
